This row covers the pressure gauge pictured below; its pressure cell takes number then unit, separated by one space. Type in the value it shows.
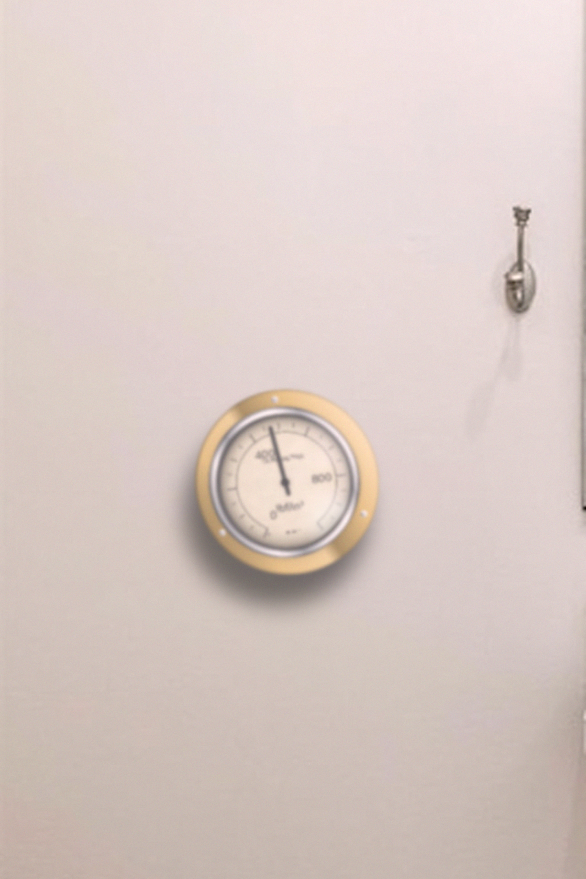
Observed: 475 psi
